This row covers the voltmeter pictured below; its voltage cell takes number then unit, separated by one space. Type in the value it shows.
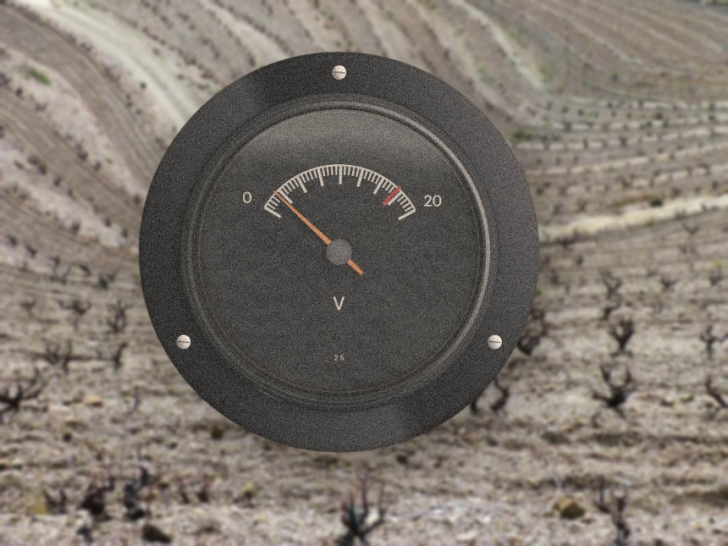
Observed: 2 V
